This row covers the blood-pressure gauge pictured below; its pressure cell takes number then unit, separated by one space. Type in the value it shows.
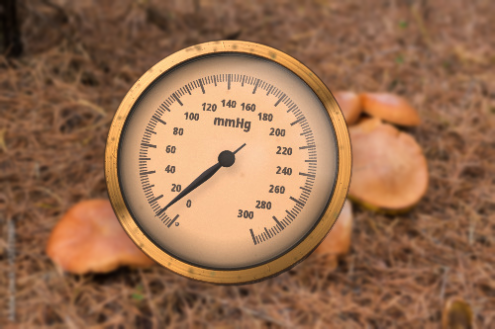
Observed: 10 mmHg
